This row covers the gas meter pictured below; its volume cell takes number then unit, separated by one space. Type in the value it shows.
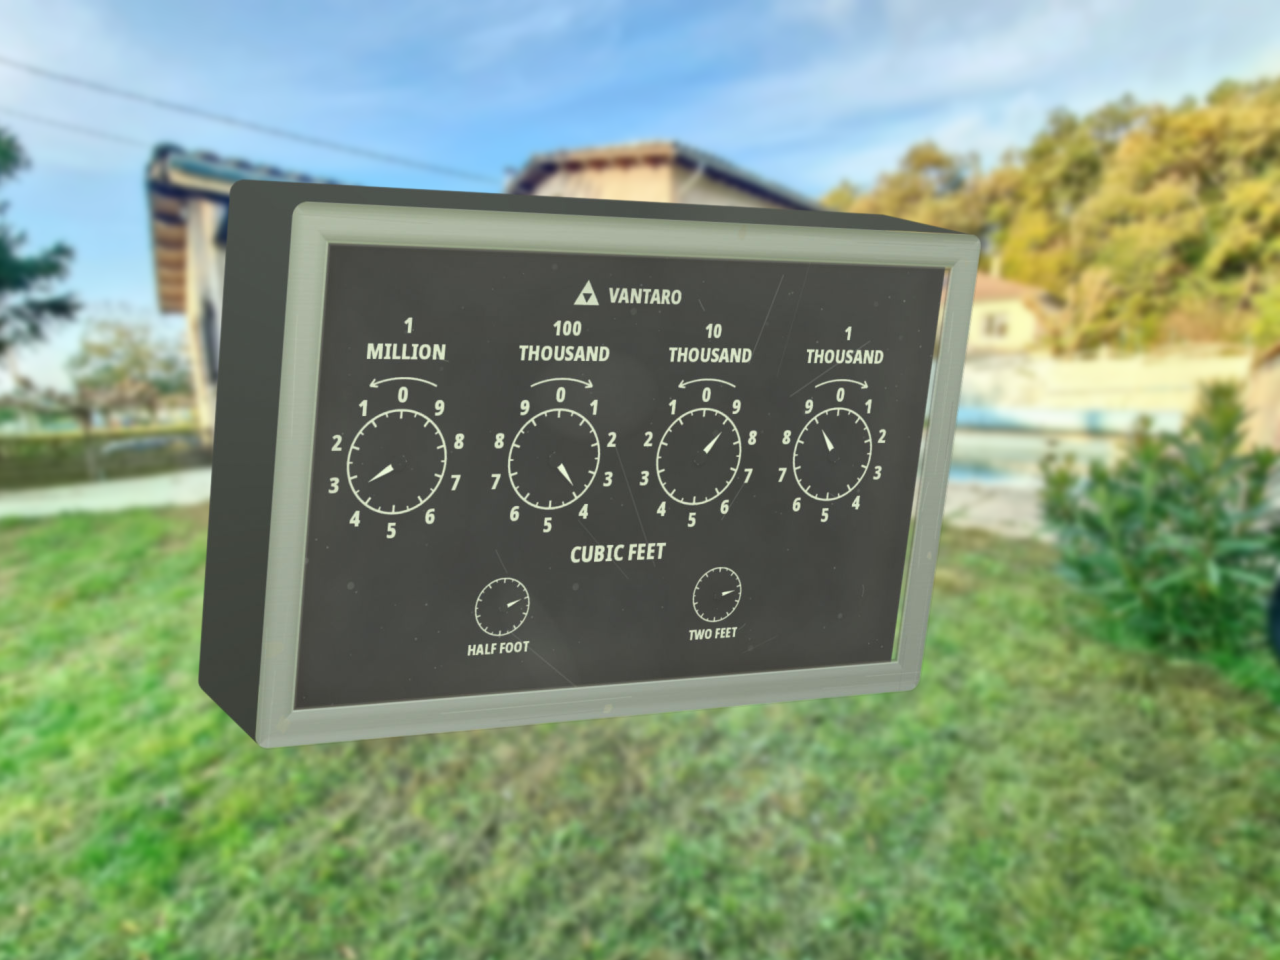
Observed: 338900 ft³
